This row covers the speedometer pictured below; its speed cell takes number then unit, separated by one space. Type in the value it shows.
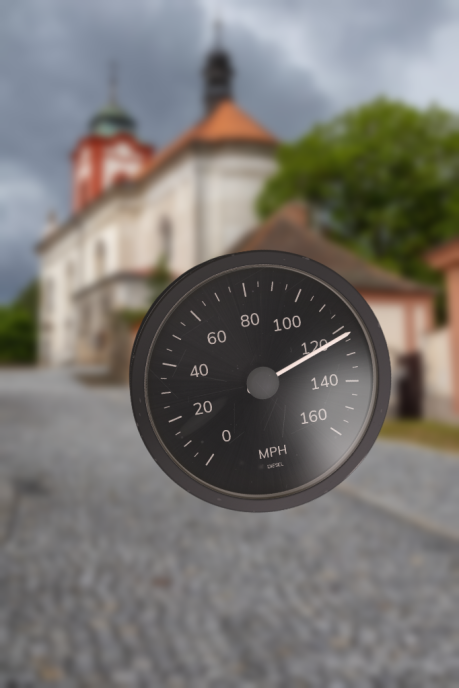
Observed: 122.5 mph
